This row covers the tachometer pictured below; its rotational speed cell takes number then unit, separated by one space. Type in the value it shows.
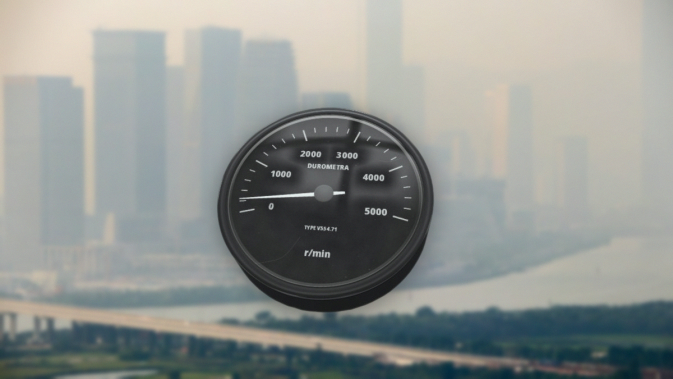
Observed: 200 rpm
